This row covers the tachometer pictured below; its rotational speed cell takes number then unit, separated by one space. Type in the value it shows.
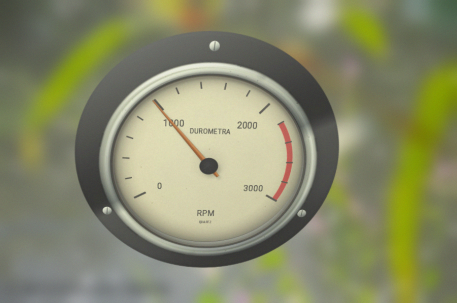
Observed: 1000 rpm
